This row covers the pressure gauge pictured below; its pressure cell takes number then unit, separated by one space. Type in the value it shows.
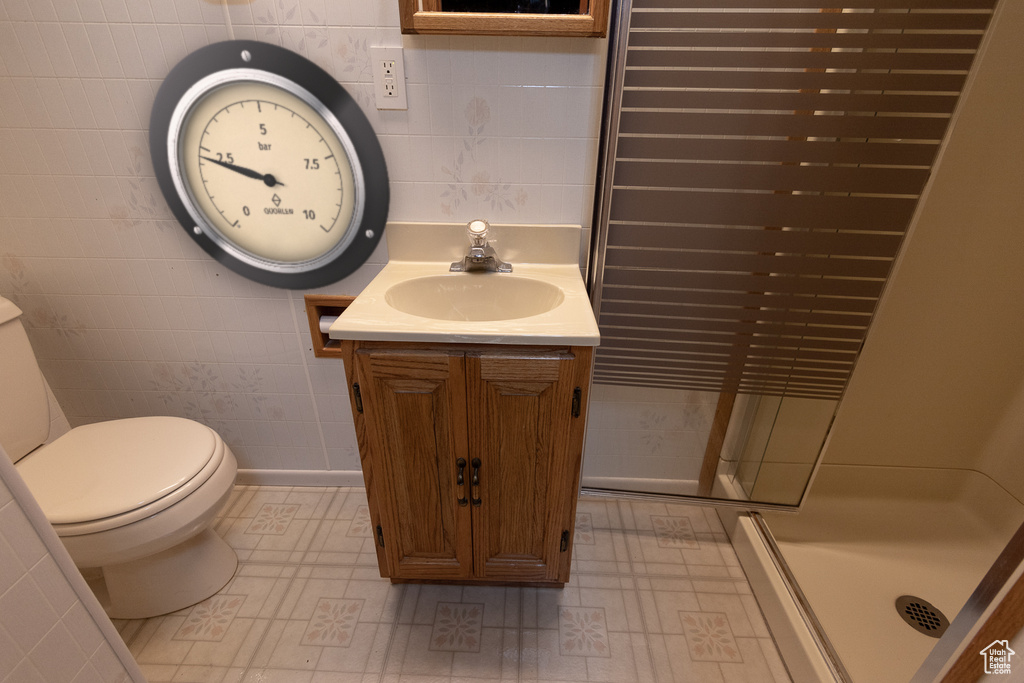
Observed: 2.25 bar
